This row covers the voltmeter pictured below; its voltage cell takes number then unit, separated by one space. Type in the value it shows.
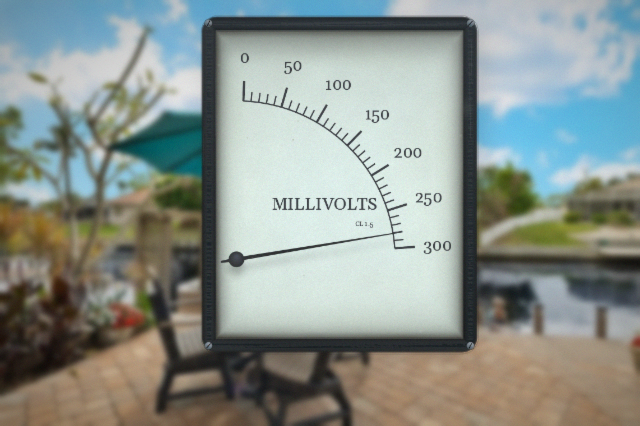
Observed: 280 mV
